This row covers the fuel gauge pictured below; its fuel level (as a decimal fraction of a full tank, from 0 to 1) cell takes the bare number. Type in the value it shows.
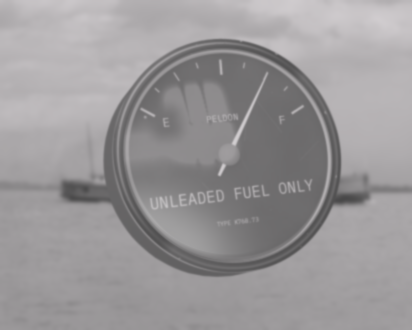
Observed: 0.75
